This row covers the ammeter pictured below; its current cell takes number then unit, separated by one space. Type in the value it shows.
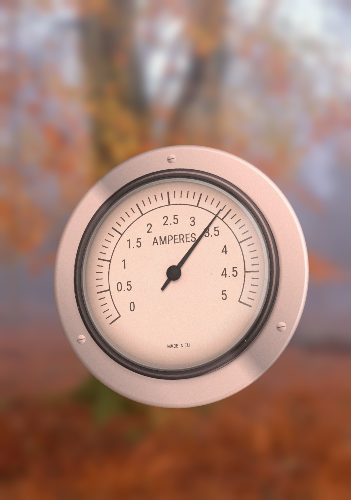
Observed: 3.4 A
